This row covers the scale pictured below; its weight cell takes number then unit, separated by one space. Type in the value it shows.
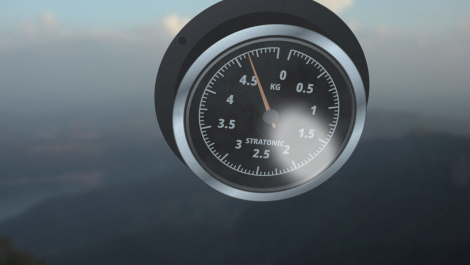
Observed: 4.65 kg
